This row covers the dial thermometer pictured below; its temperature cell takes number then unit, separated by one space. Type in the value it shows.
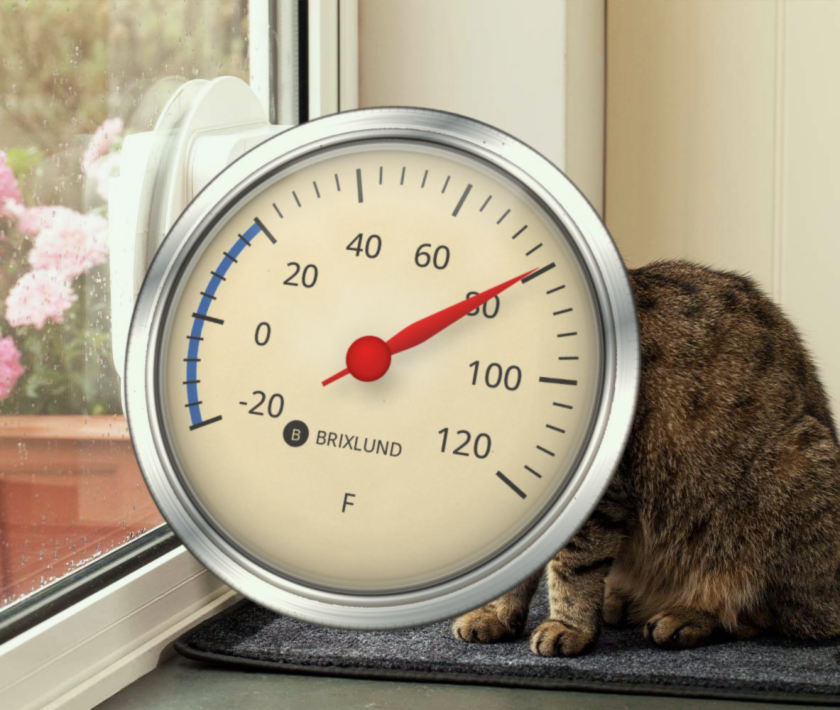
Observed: 80 °F
